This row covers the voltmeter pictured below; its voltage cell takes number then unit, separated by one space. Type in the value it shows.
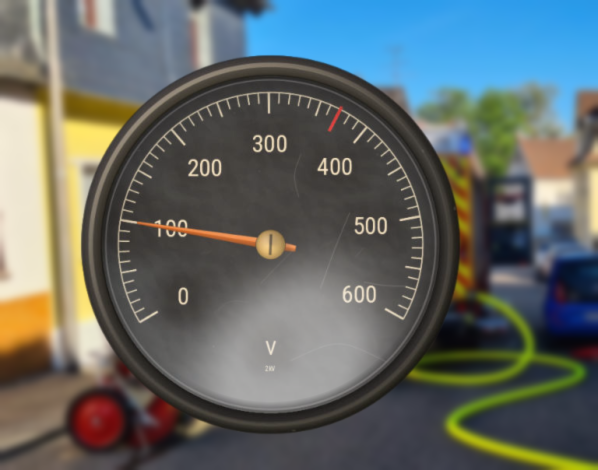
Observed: 100 V
